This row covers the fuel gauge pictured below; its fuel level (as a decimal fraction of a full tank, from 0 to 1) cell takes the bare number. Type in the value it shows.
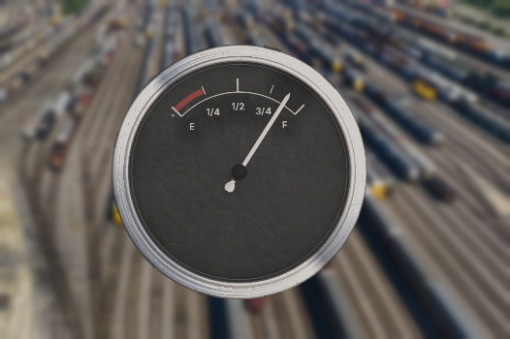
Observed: 0.875
